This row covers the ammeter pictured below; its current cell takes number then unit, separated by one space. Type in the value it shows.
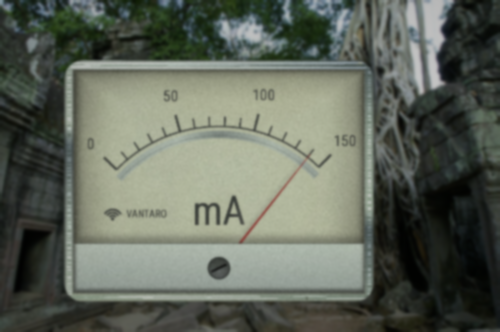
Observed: 140 mA
